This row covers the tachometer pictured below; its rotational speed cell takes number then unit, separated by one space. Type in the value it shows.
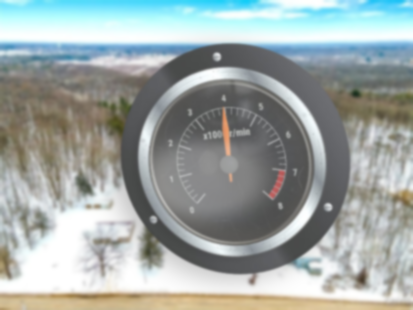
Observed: 4000 rpm
